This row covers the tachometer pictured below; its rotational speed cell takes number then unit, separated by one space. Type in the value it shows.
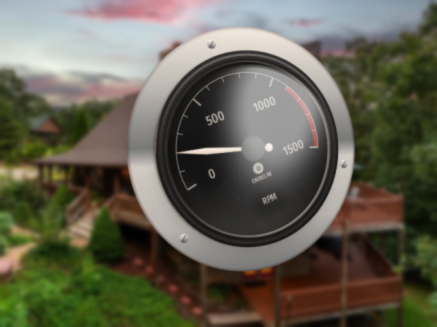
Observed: 200 rpm
